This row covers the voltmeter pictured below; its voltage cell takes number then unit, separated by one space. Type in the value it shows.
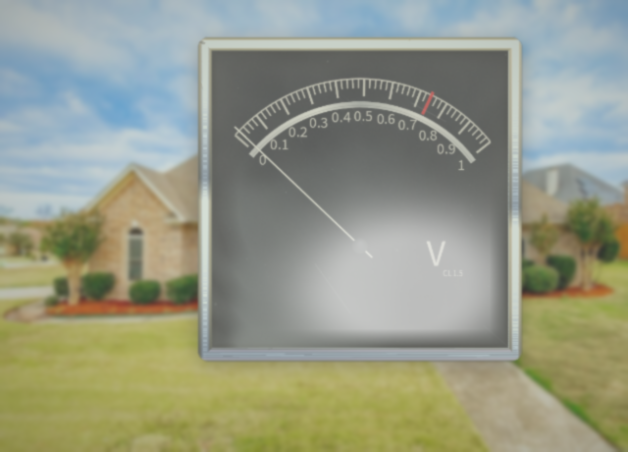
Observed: 0.02 V
